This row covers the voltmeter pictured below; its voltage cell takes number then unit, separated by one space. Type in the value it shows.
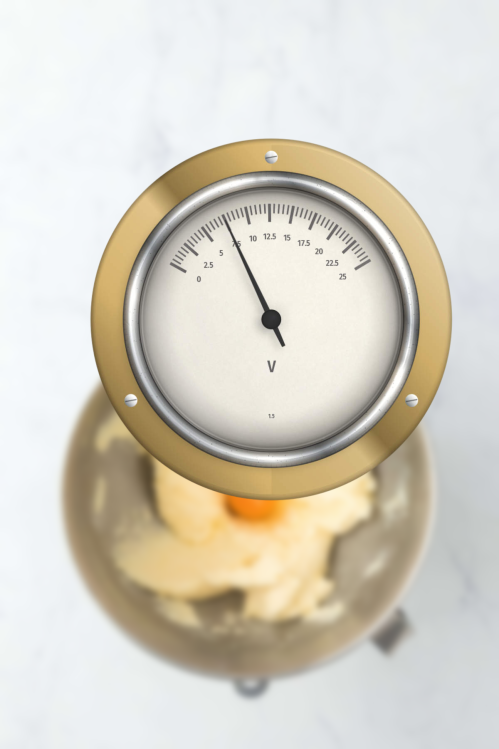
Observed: 7.5 V
